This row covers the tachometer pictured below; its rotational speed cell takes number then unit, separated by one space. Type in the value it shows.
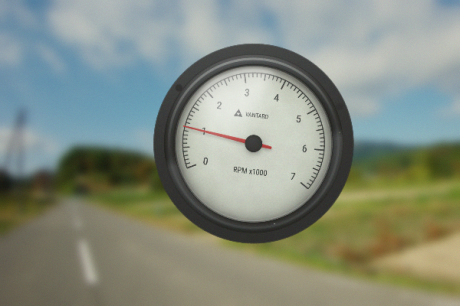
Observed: 1000 rpm
